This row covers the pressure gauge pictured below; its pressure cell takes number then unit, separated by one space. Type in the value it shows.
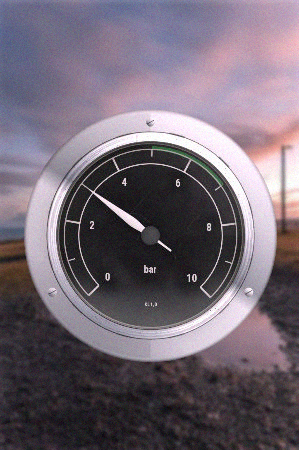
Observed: 3 bar
